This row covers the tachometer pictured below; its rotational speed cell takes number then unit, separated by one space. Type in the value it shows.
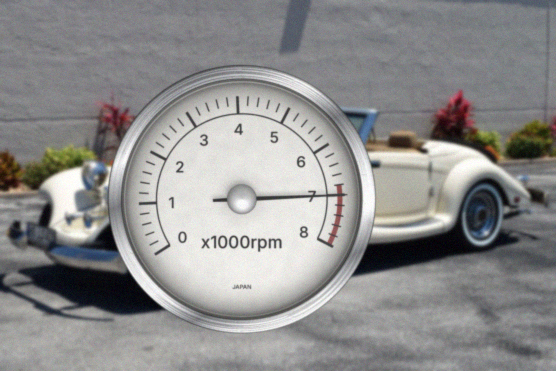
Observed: 7000 rpm
